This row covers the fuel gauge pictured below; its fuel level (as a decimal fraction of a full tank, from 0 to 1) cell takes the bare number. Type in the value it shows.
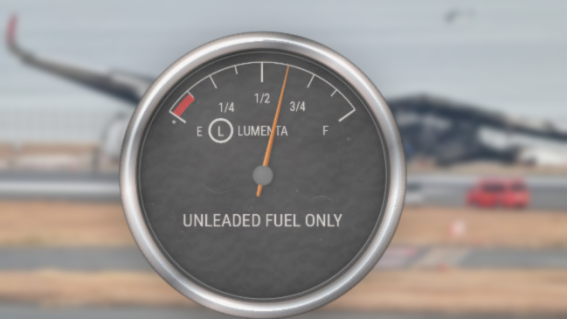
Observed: 0.625
